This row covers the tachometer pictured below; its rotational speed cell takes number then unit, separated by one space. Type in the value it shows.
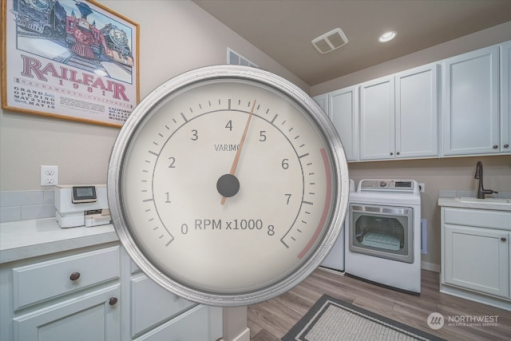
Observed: 4500 rpm
